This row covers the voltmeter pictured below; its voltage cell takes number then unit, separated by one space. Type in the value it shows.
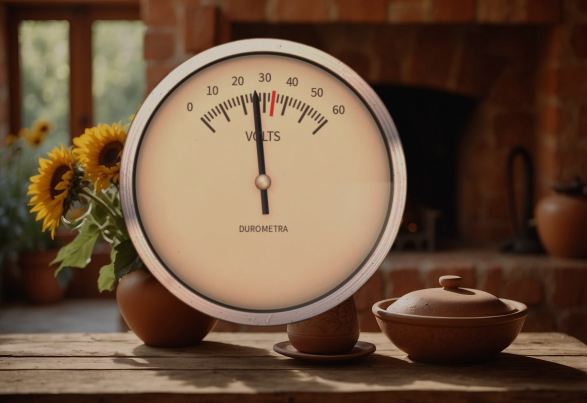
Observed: 26 V
